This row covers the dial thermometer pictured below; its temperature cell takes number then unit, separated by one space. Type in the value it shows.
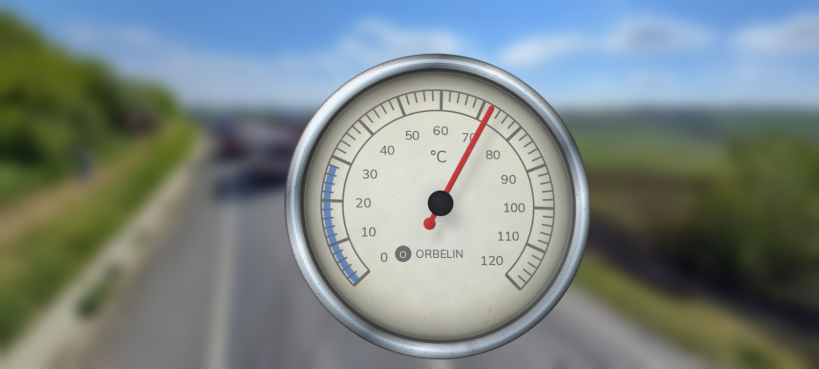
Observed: 72 °C
